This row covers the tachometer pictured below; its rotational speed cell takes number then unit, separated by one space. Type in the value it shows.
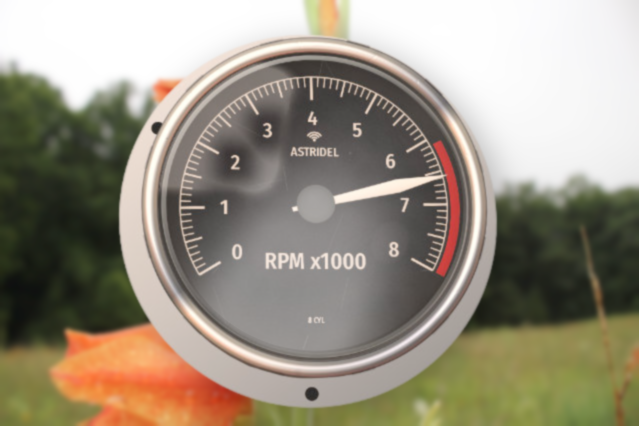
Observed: 6600 rpm
